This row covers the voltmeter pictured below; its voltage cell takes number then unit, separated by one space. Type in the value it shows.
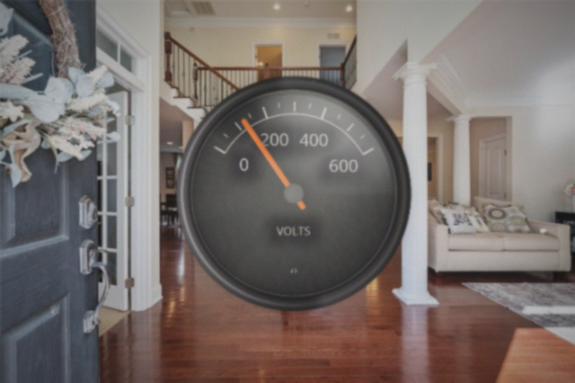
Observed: 125 V
